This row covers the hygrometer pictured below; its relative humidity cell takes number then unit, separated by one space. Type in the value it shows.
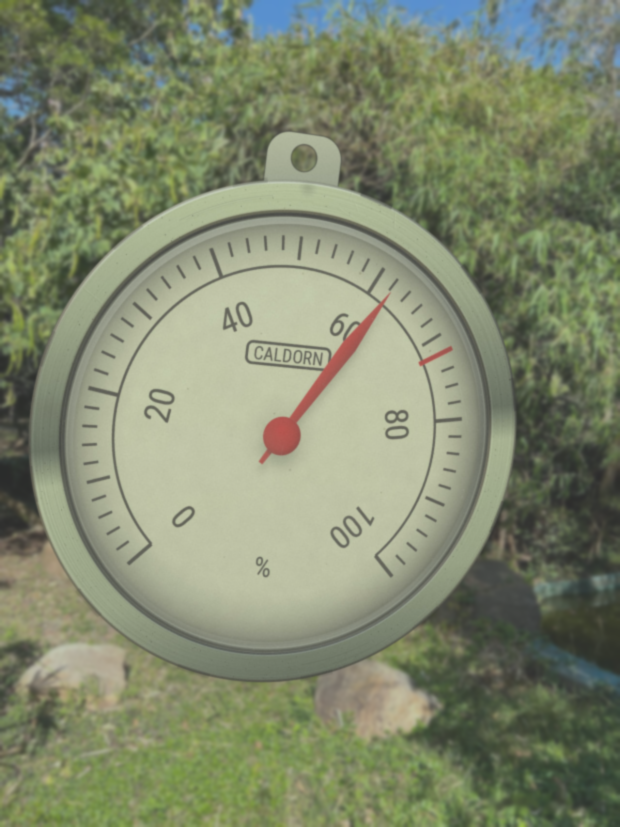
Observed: 62 %
